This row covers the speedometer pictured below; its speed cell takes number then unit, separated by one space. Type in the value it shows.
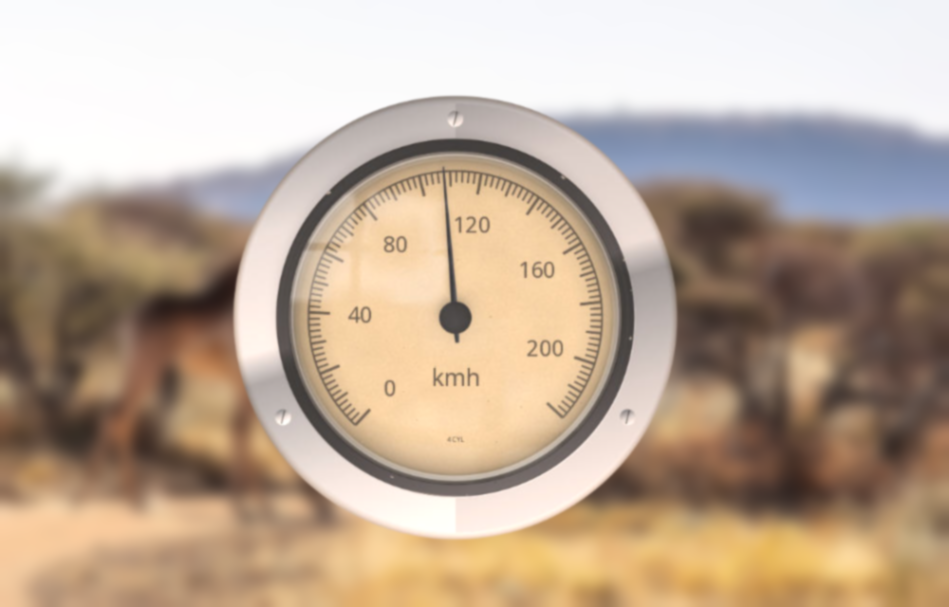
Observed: 108 km/h
